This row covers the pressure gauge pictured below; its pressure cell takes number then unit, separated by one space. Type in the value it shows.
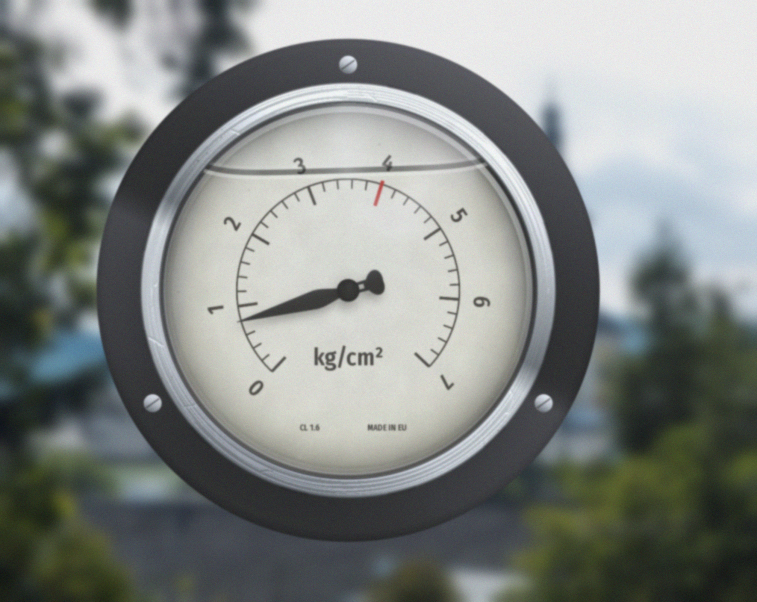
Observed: 0.8 kg/cm²
